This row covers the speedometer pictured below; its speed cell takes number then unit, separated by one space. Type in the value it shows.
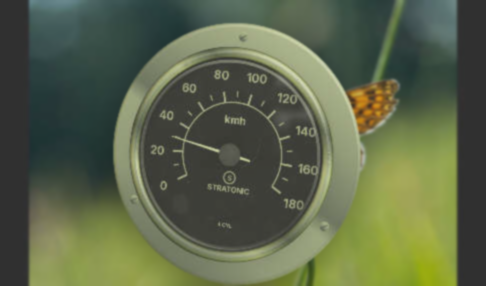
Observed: 30 km/h
